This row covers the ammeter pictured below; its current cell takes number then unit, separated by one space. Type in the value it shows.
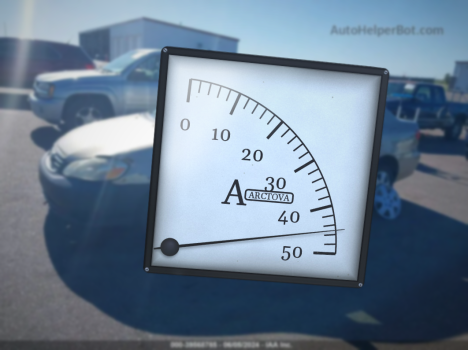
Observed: 45 A
